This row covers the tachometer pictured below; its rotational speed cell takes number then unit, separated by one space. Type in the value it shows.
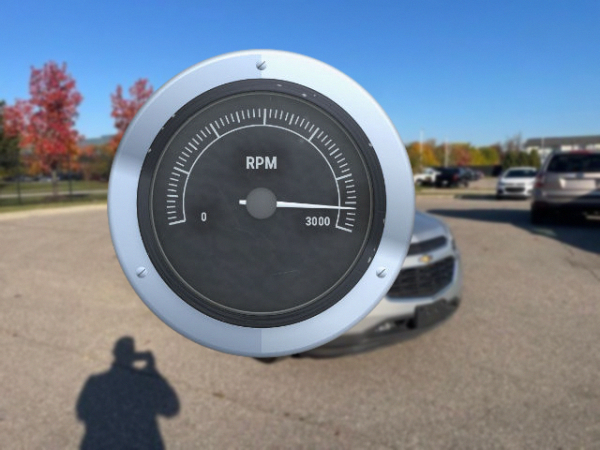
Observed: 2800 rpm
